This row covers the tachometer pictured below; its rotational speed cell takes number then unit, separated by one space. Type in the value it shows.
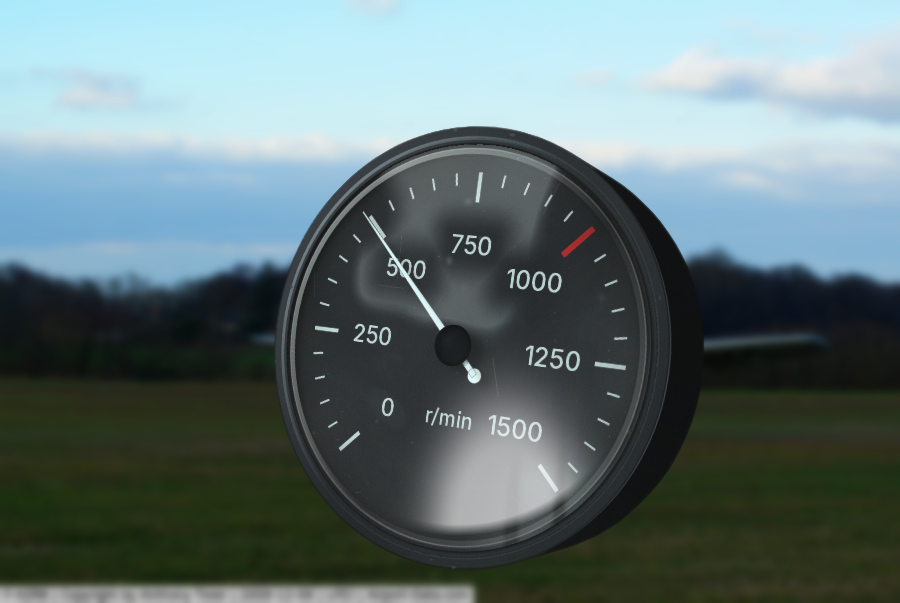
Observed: 500 rpm
